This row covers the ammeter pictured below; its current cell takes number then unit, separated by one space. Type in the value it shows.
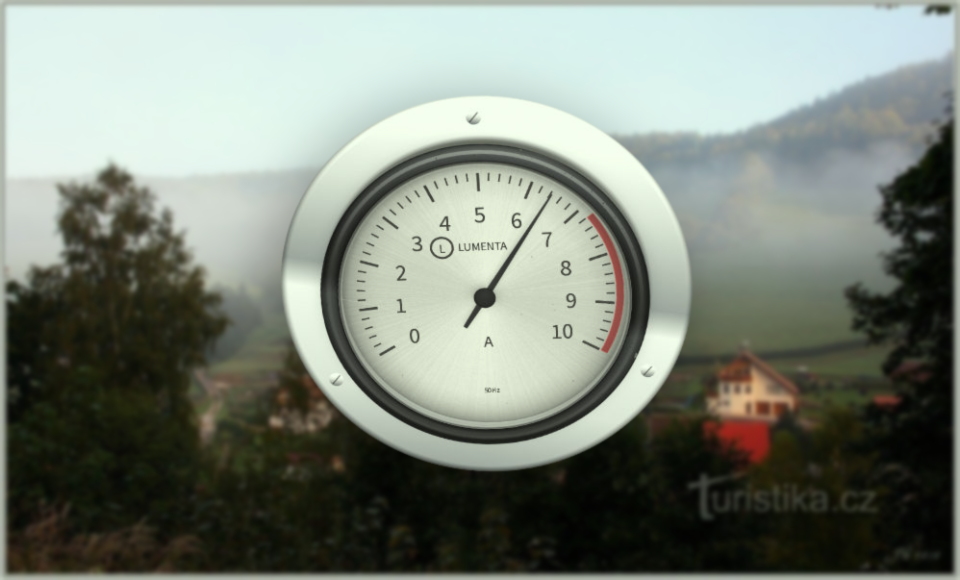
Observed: 6.4 A
